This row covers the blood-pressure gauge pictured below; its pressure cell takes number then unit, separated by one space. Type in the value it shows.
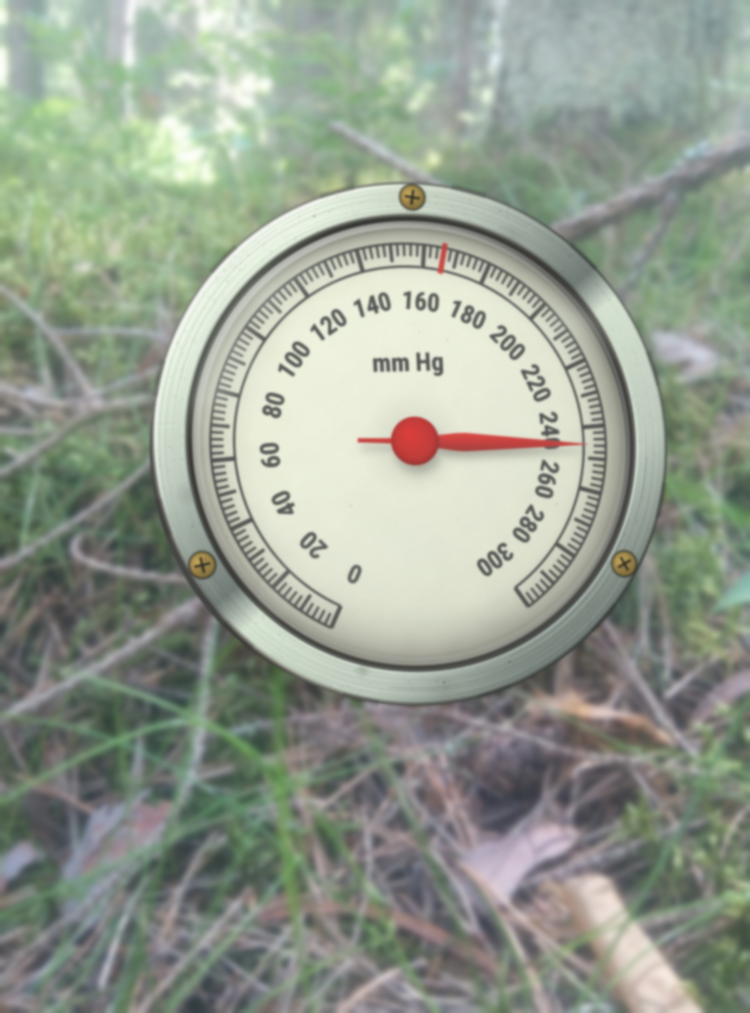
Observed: 246 mmHg
